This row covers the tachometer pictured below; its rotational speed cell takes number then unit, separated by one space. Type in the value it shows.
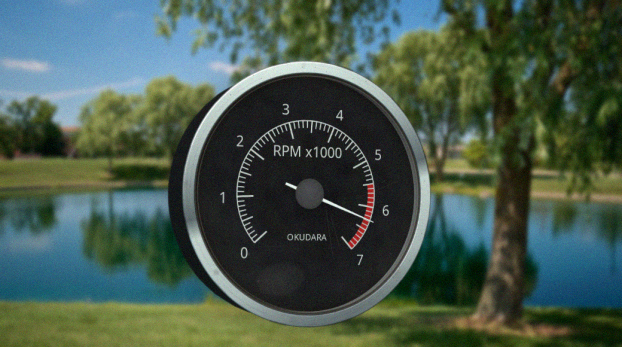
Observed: 6300 rpm
